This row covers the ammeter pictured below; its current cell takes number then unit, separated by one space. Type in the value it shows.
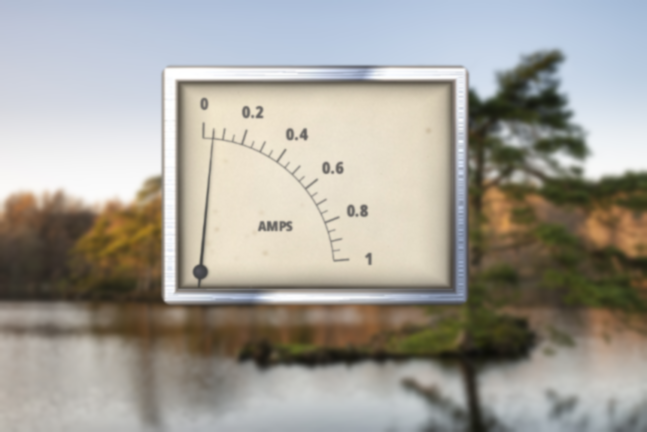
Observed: 0.05 A
